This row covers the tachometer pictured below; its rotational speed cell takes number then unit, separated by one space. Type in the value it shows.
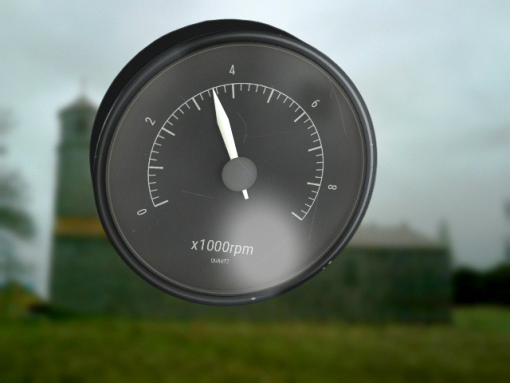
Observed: 3500 rpm
